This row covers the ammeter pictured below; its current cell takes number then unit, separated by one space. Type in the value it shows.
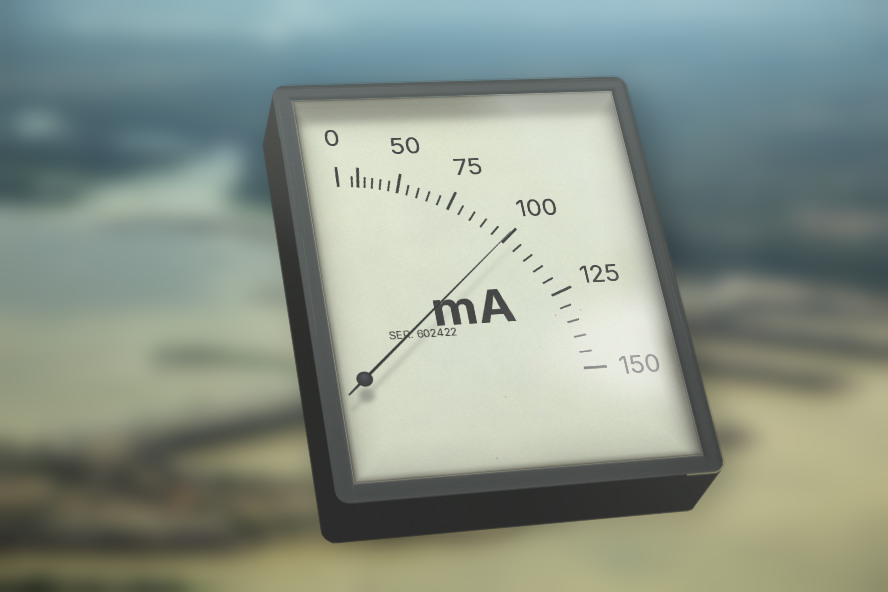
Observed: 100 mA
